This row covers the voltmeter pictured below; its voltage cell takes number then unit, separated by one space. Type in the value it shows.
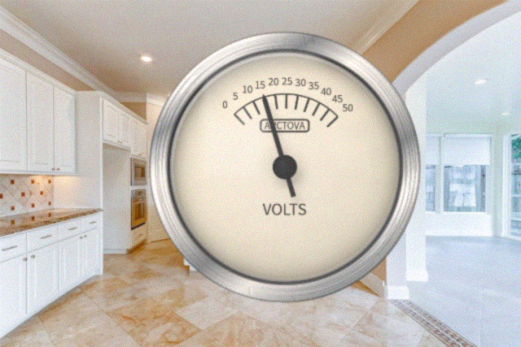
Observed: 15 V
